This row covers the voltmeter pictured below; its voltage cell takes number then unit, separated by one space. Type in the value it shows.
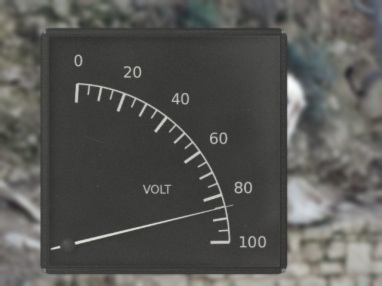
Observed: 85 V
